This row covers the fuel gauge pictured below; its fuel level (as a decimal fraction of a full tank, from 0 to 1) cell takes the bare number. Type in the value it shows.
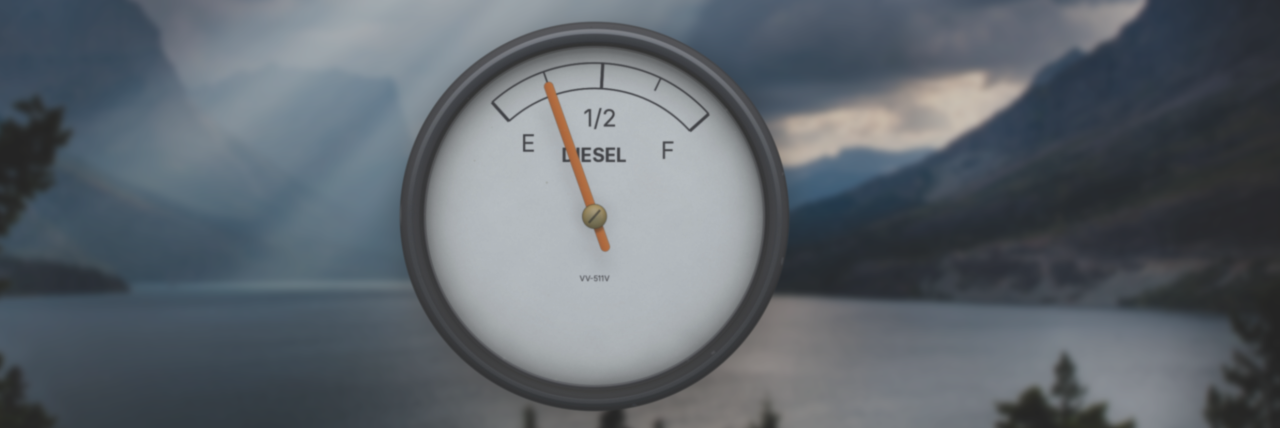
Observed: 0.25
